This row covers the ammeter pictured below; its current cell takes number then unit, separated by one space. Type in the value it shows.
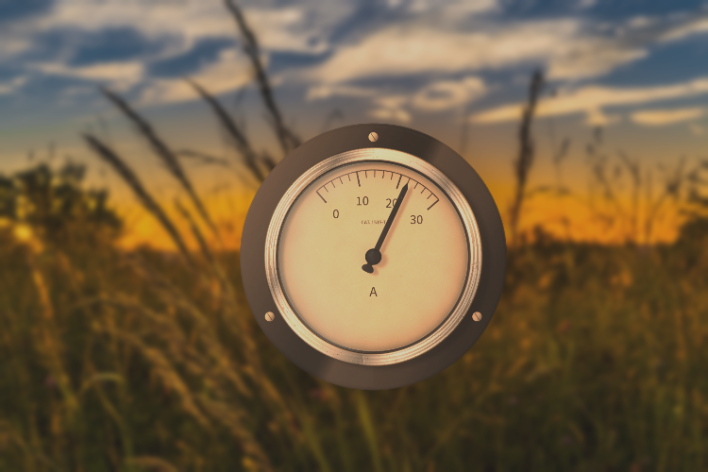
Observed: 22 A
